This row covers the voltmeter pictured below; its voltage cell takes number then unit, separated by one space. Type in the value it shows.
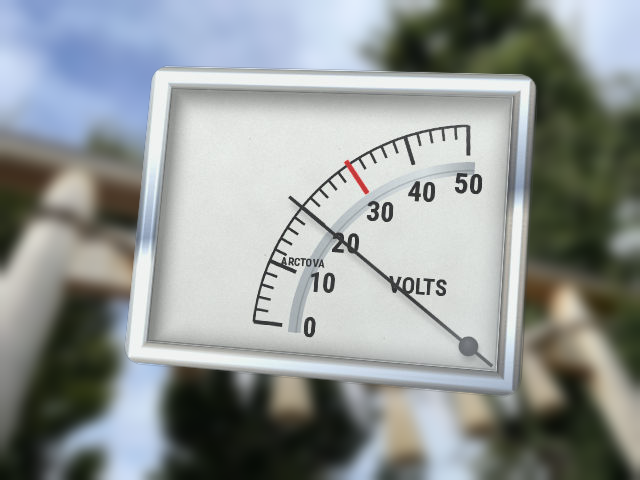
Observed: 20 V
